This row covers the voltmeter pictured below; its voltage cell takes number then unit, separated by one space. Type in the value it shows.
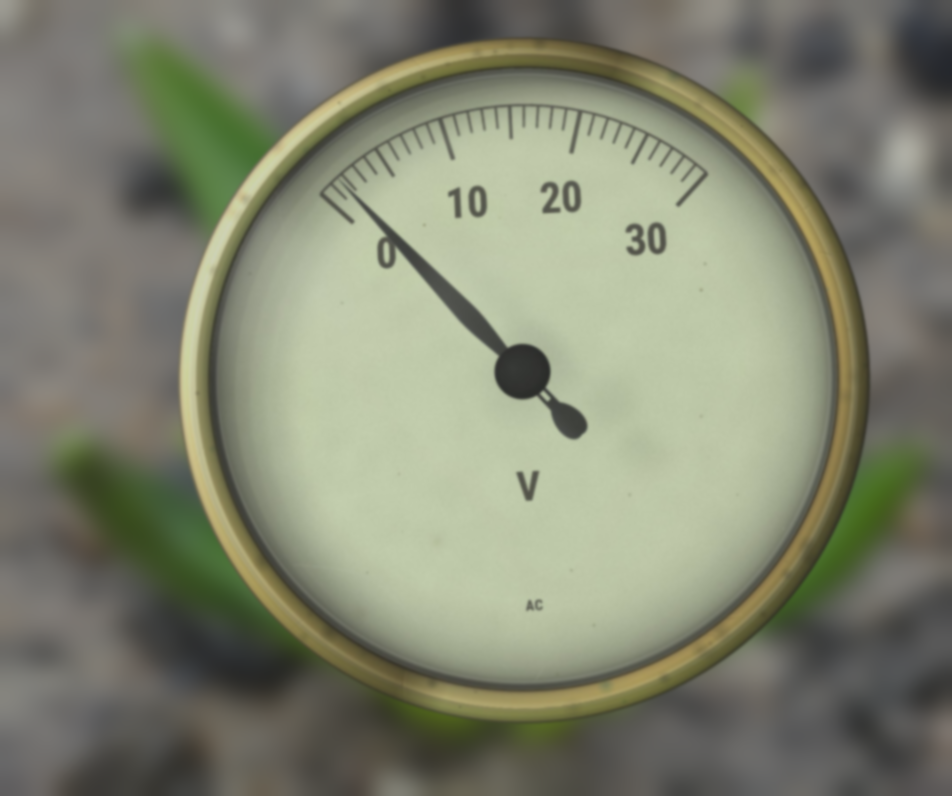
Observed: 1.5 V
